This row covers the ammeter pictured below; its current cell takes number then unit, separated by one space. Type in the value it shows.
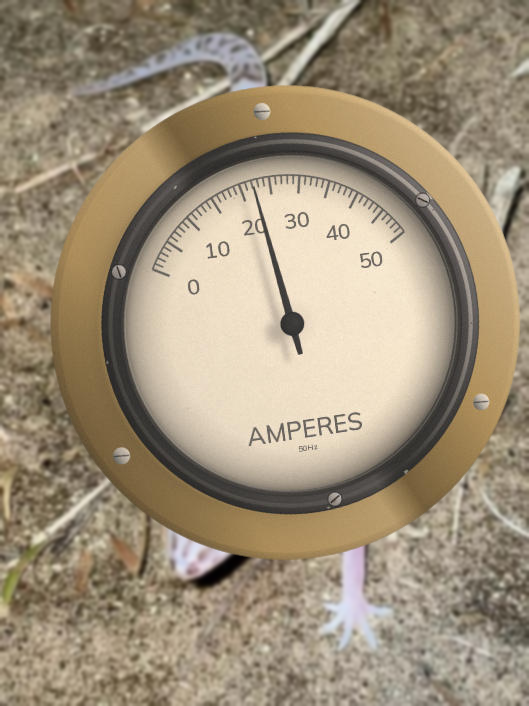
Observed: 22 A
